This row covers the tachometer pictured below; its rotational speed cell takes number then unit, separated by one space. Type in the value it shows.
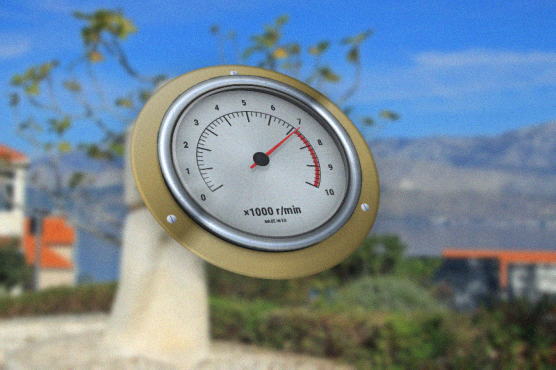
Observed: 7200 rpm
